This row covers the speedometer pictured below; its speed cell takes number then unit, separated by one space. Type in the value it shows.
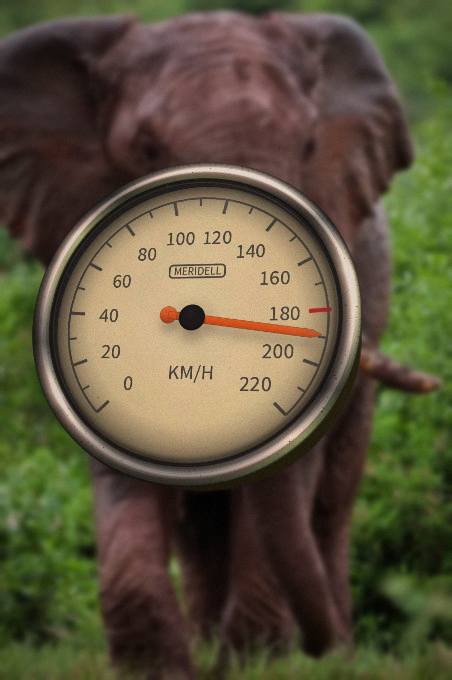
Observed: 190 km/h
